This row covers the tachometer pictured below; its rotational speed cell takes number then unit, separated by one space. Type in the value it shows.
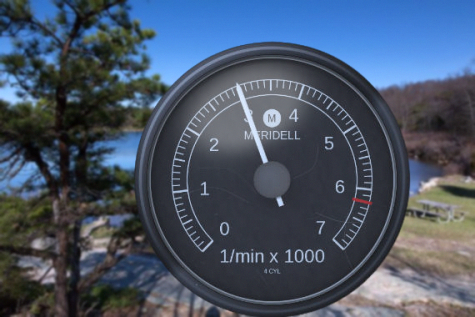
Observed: 3000 rpm
